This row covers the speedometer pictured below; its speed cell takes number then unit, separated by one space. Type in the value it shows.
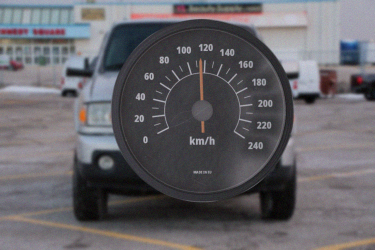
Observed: 115 km/h
